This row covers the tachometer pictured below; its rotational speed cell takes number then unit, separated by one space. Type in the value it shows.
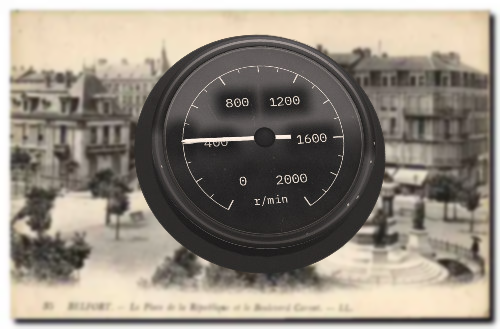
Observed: 400 rpm
